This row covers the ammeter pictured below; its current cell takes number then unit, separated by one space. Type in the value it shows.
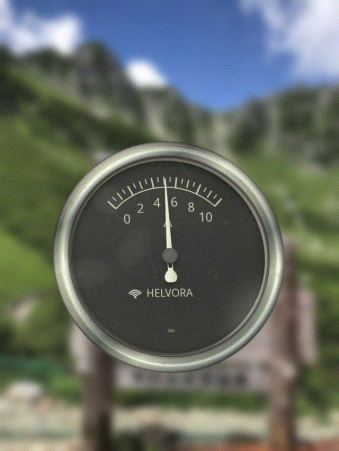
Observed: 5 A
